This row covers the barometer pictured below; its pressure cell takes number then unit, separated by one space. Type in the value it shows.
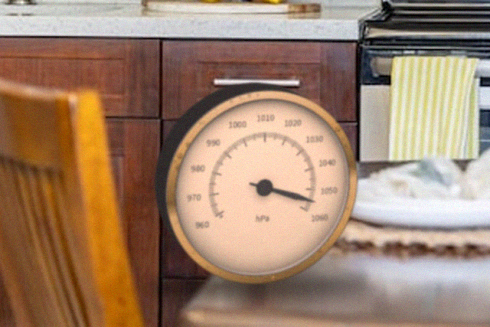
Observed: 1055 hPa
